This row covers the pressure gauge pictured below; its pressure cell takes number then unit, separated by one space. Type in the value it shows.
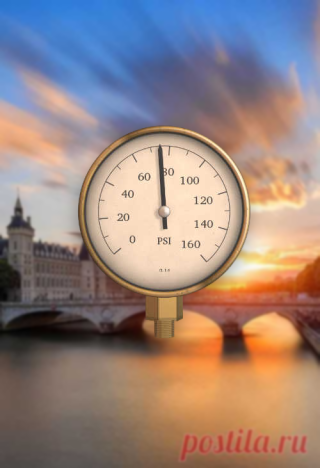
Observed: 75 psi
